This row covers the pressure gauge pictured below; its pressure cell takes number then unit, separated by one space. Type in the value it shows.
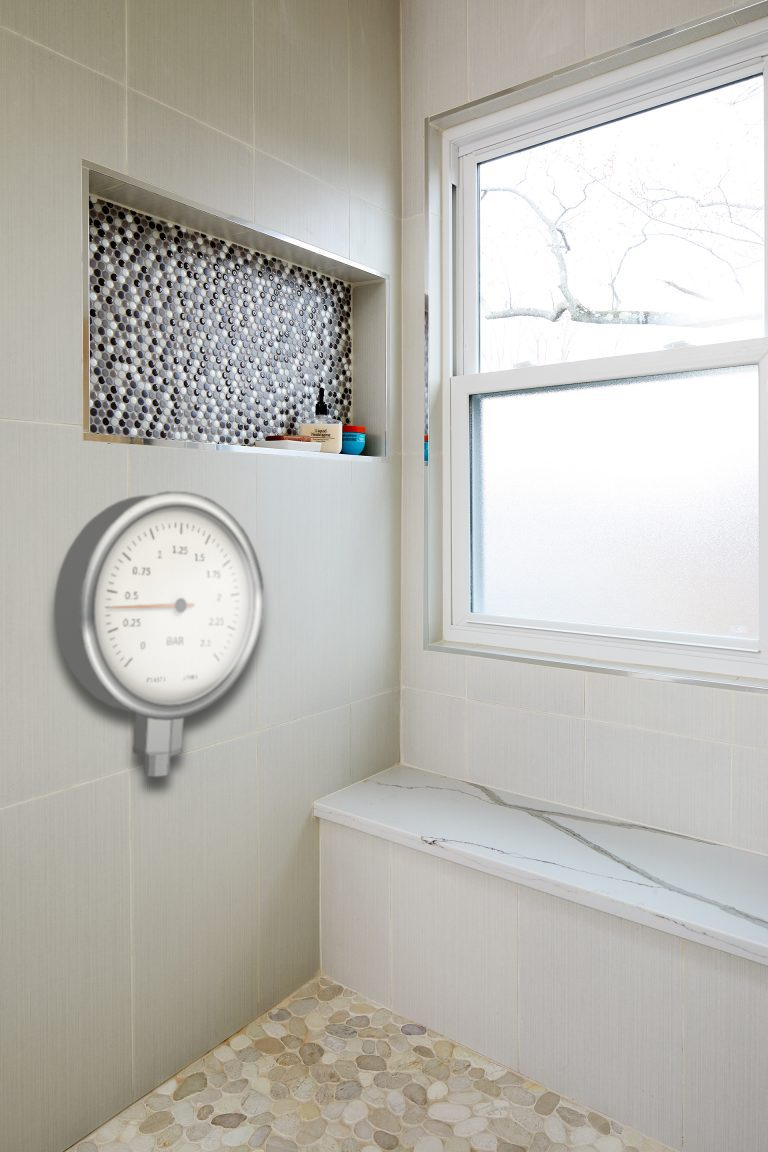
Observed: 0.4 bar
